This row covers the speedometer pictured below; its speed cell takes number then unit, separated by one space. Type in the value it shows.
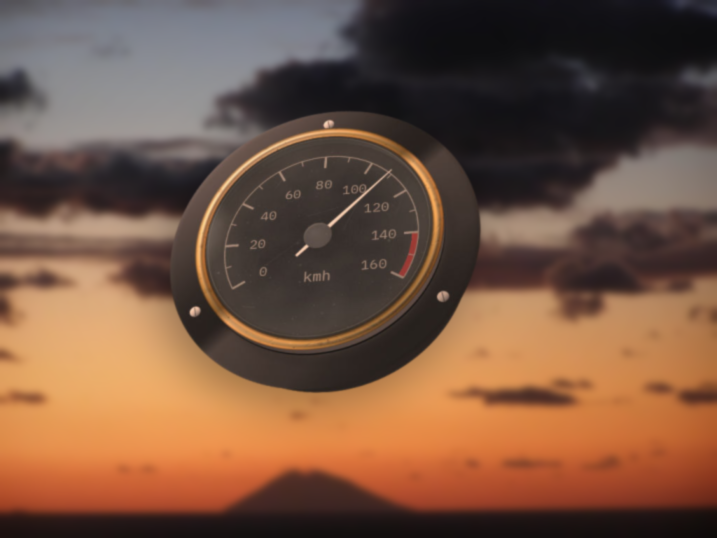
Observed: 110 km/h
